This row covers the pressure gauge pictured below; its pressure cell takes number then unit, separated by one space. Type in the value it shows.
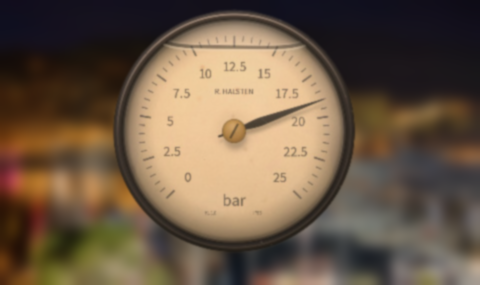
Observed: 19 bar
